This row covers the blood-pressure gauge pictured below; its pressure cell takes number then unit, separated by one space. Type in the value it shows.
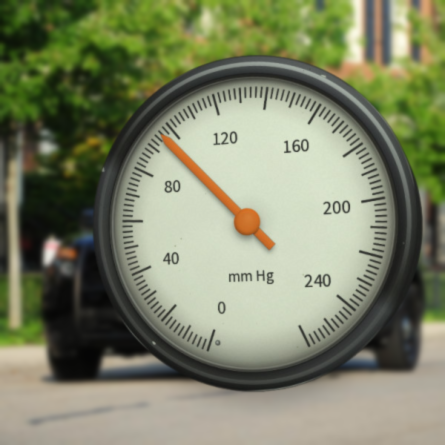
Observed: 96 mmHg
